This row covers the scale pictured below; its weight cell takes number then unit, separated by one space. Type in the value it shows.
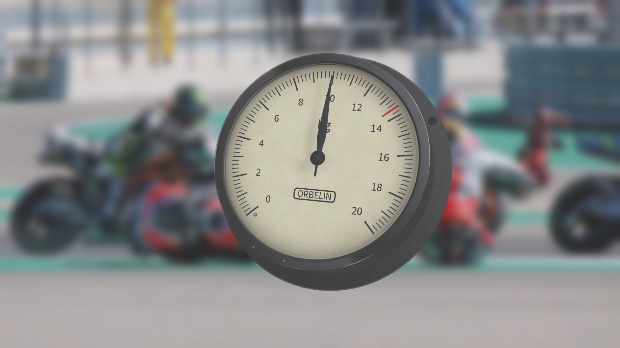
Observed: 10 kg
